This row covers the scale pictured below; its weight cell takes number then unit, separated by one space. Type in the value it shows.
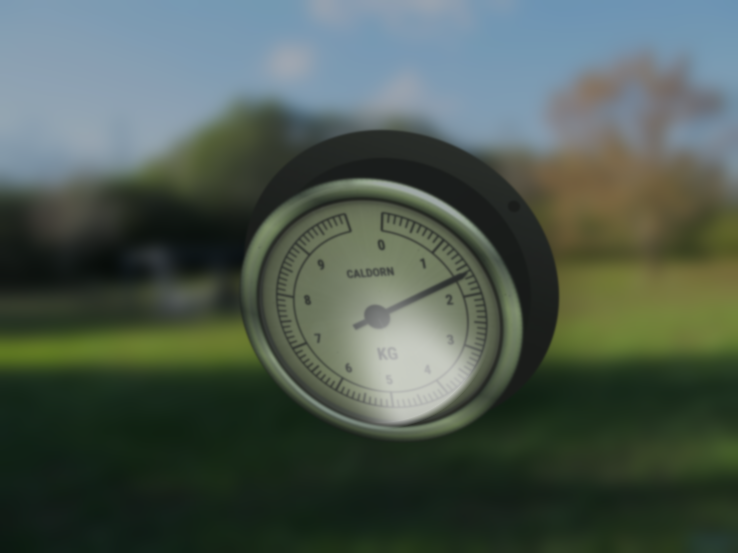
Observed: 1.6 kg
